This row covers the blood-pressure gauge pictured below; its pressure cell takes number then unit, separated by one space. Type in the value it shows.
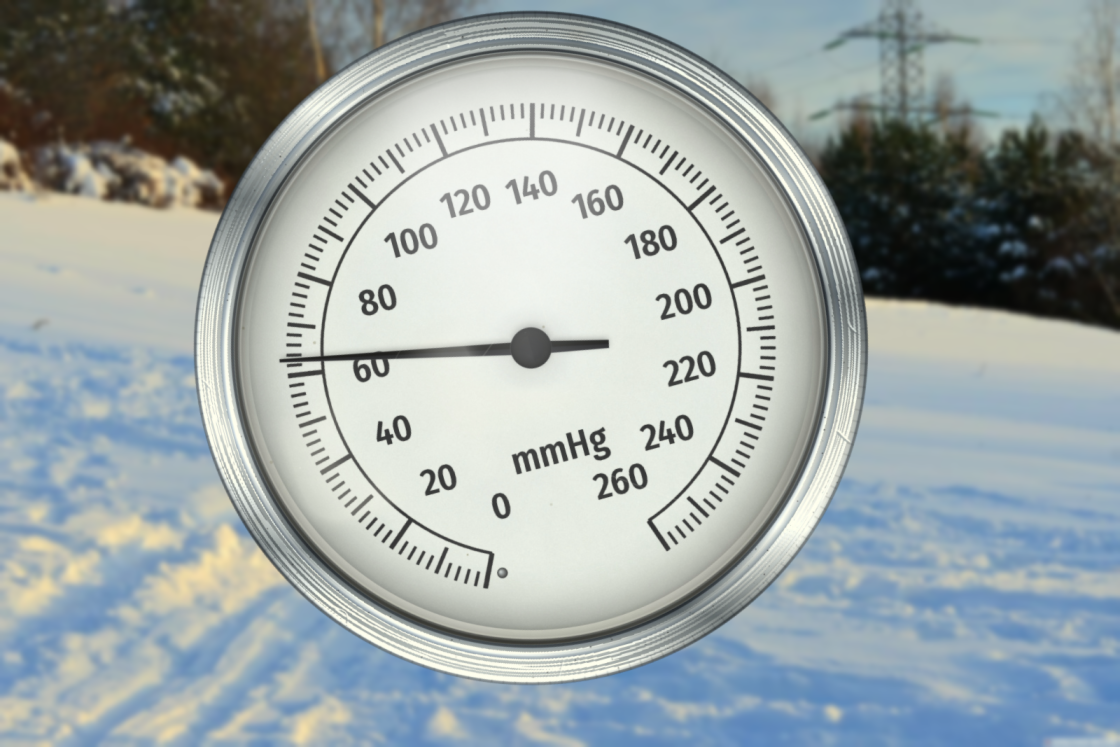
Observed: 63 mmHg
